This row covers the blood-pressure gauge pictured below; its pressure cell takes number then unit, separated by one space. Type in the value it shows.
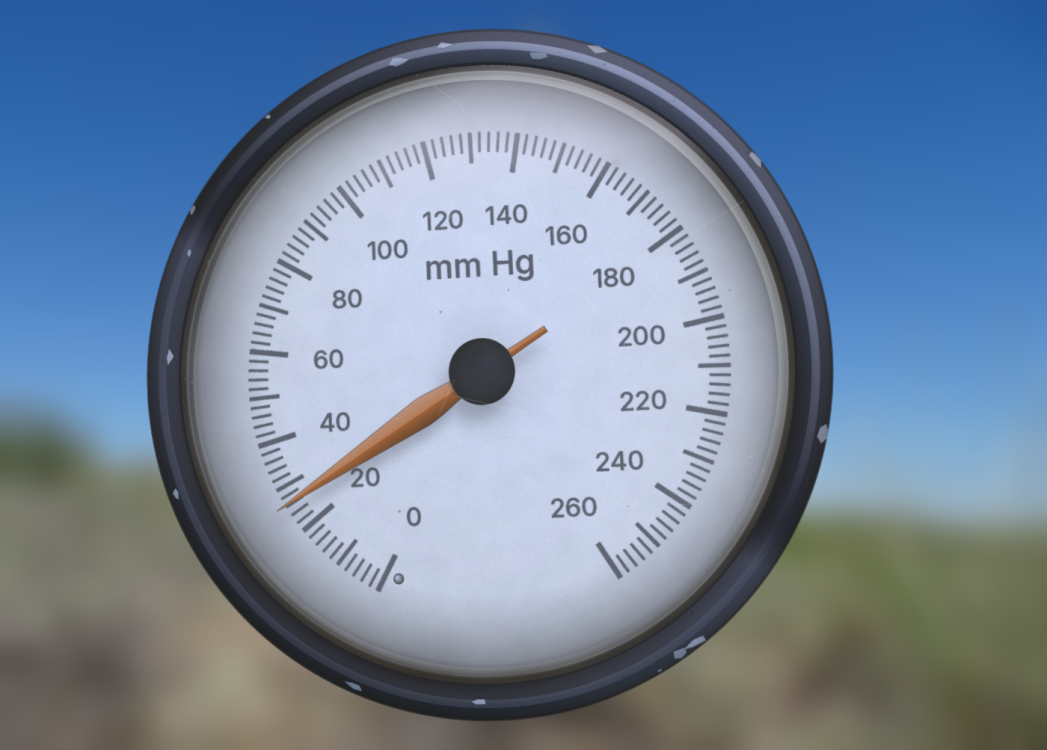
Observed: 26 mmHg
